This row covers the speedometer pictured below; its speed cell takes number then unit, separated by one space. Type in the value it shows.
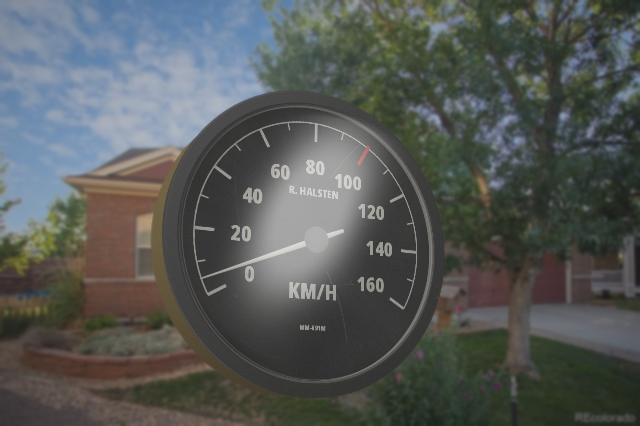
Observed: 5 km/h
